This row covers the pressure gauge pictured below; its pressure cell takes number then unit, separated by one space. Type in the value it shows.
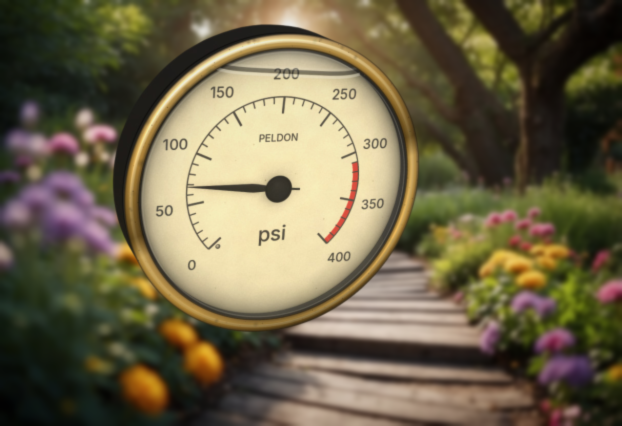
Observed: 70 psi
